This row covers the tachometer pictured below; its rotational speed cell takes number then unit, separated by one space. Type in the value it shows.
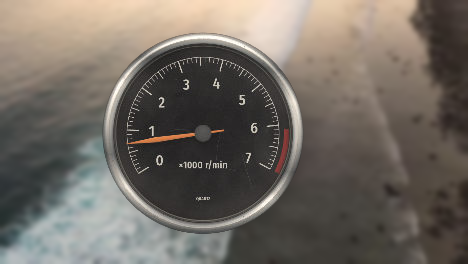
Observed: 700 rpm
